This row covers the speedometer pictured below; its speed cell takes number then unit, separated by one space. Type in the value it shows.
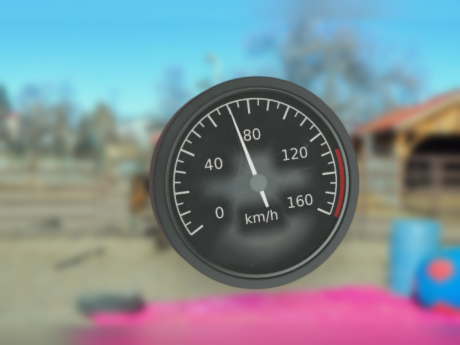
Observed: 70 km/h
